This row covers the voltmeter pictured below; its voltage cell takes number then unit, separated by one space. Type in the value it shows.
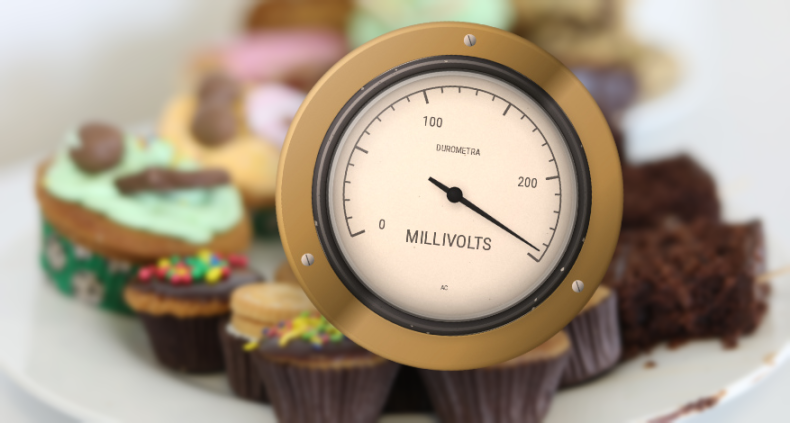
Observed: 245 mV
